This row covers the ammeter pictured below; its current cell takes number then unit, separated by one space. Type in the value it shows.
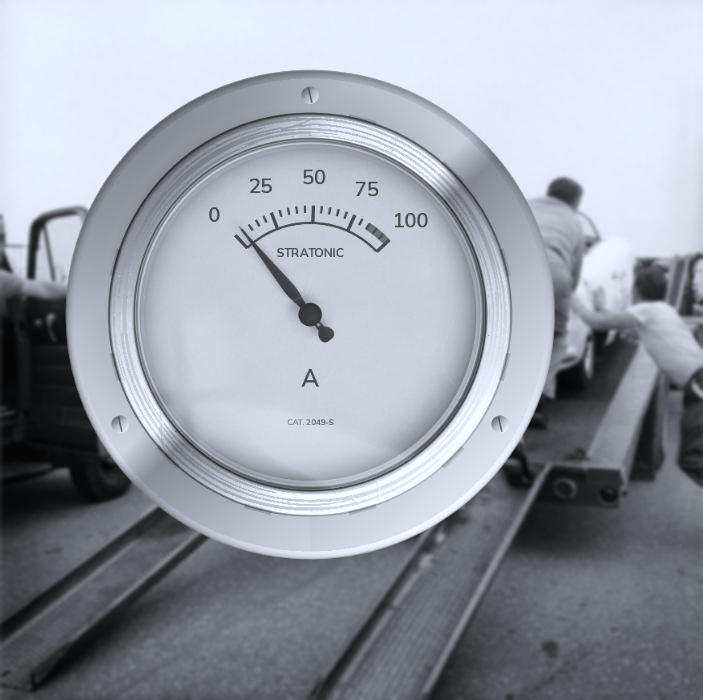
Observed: 5 A
